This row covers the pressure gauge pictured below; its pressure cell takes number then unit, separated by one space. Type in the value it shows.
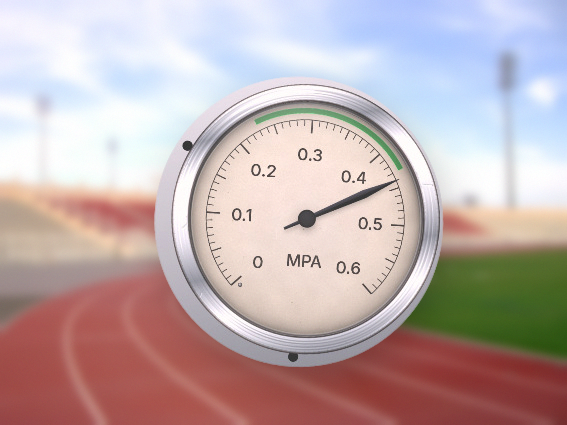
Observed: 0.44 MPa
